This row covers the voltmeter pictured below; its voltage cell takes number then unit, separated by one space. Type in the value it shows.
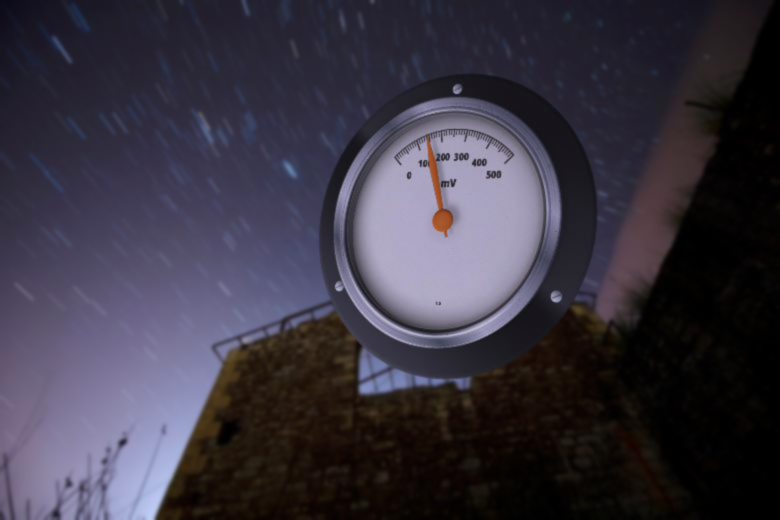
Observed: 150 mV
